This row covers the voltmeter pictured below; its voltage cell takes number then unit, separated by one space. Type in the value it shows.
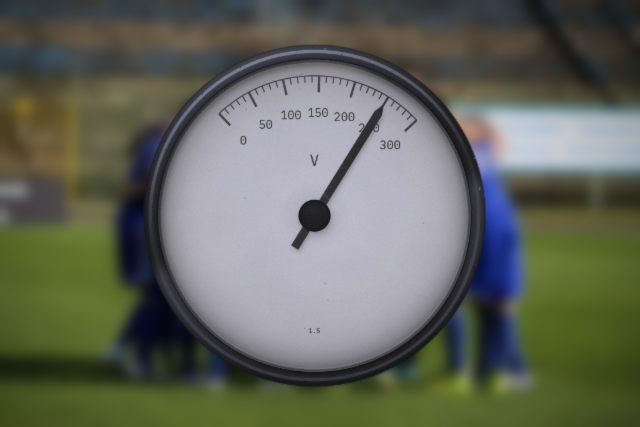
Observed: 250 V
